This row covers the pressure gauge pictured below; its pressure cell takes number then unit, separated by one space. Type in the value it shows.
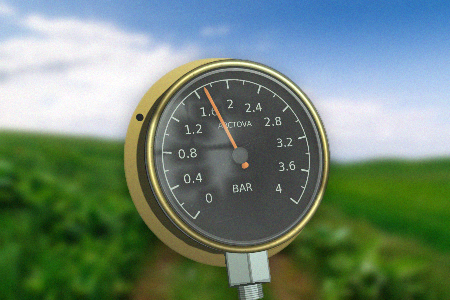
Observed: 1.7 bar
